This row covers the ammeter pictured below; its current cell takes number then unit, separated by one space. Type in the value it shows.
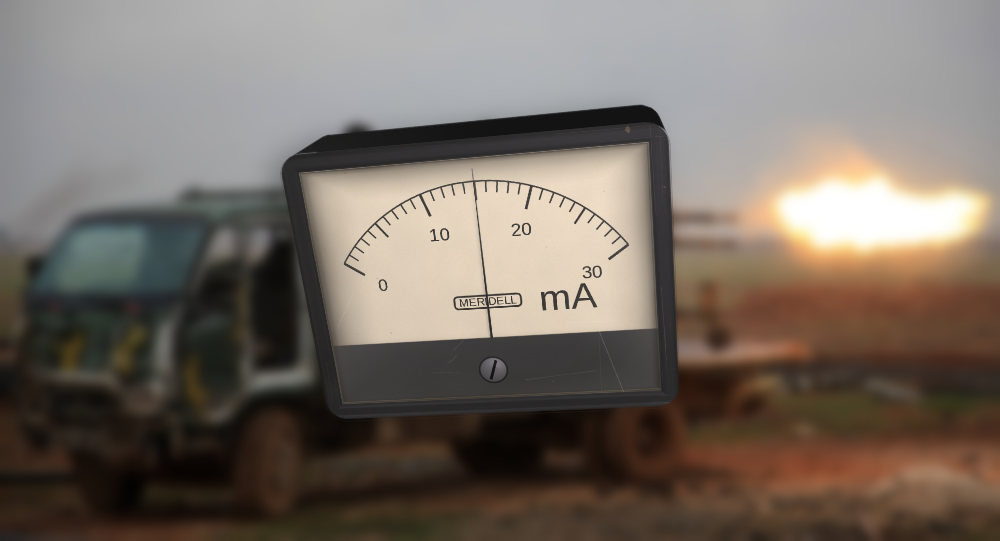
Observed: 15 mA
